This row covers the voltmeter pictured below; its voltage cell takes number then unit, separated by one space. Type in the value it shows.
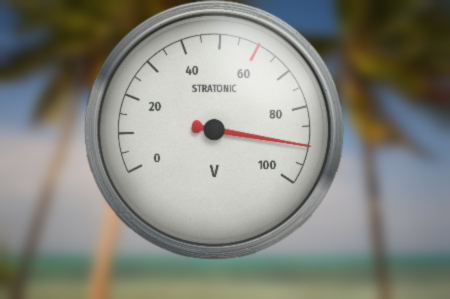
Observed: 90 V
